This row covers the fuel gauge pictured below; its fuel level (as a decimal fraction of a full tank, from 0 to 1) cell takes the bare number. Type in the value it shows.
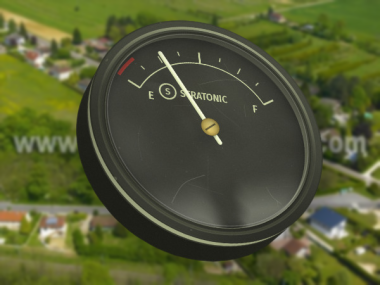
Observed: 0.25
